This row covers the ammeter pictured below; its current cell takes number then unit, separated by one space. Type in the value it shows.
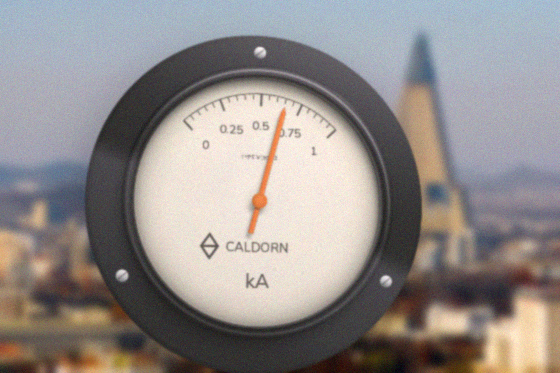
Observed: 0.65 kA
